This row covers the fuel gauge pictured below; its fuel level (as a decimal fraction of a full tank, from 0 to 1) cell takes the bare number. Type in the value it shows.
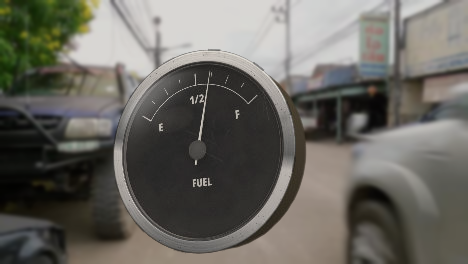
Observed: 0.625
